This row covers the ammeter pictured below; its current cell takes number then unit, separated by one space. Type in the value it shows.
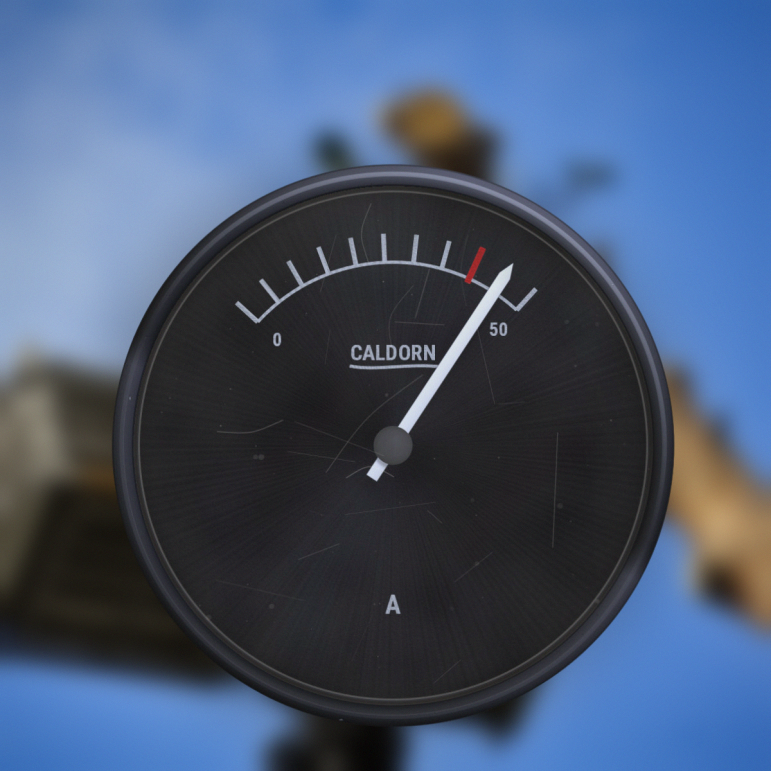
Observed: 45 A
